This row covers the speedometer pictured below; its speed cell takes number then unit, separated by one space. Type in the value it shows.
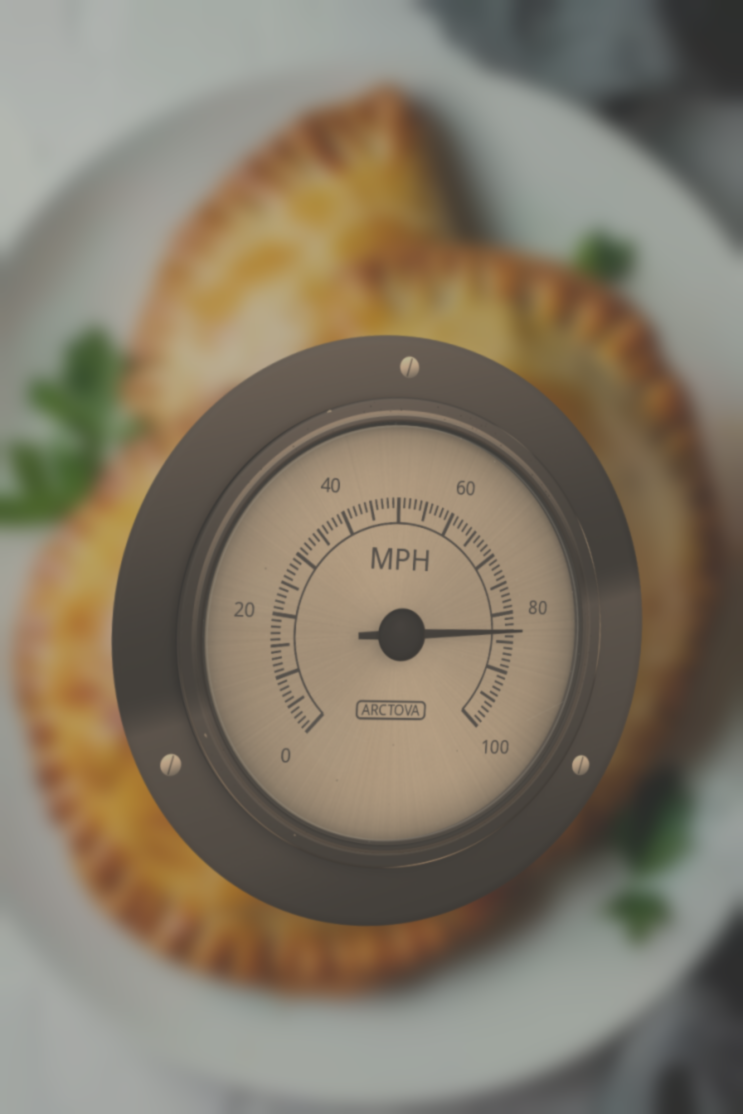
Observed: 83 mph
